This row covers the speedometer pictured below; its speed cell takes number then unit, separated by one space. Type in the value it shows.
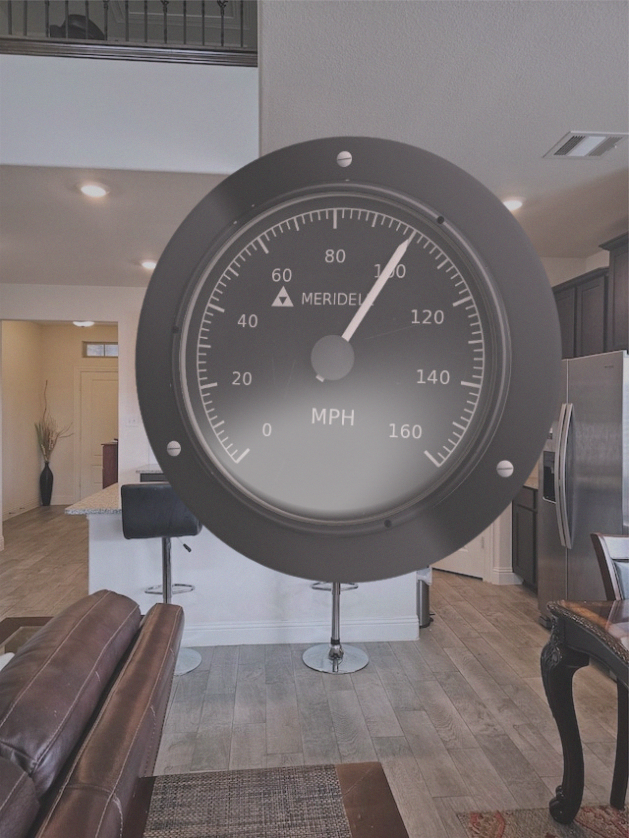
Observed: 100 mph
